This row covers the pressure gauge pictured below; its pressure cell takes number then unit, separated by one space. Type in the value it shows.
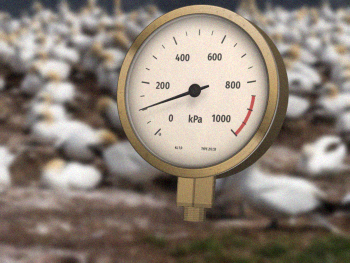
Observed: 100 kPa
